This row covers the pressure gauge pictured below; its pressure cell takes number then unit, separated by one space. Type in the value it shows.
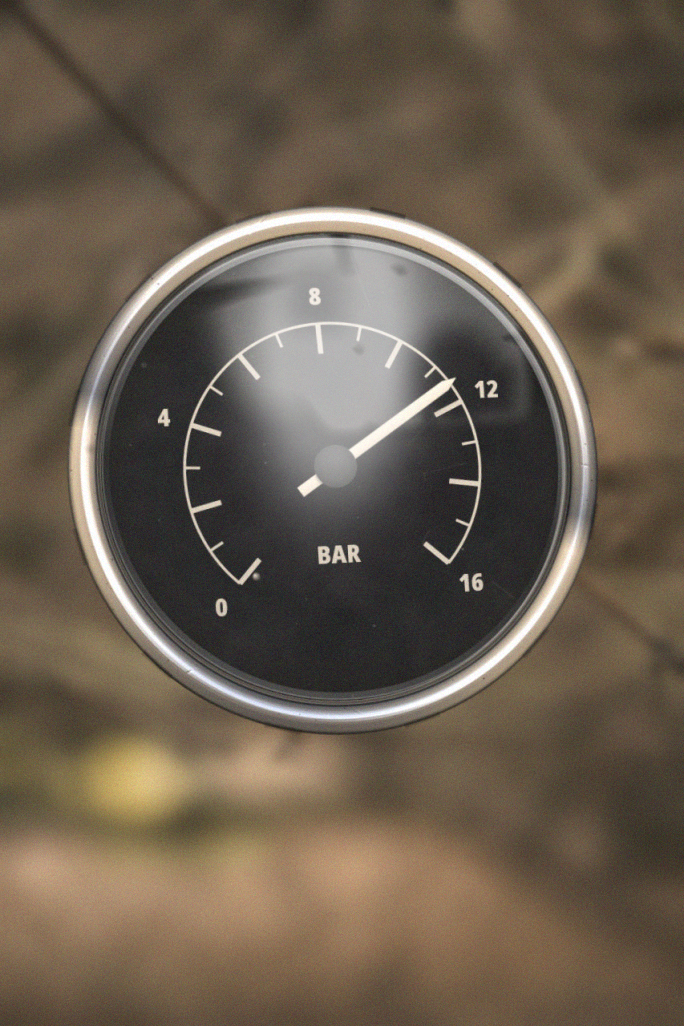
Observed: 11.5 bar
